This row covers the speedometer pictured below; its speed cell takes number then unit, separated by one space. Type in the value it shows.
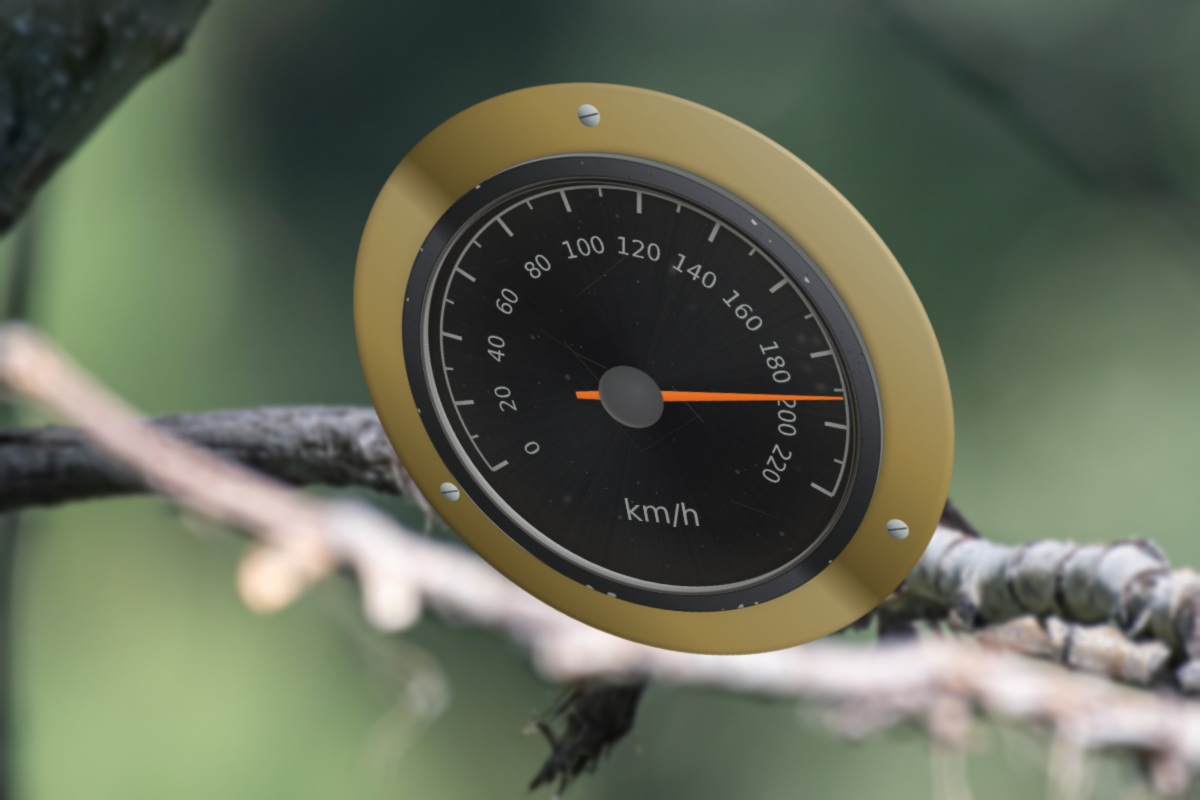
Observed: 190 km/h
